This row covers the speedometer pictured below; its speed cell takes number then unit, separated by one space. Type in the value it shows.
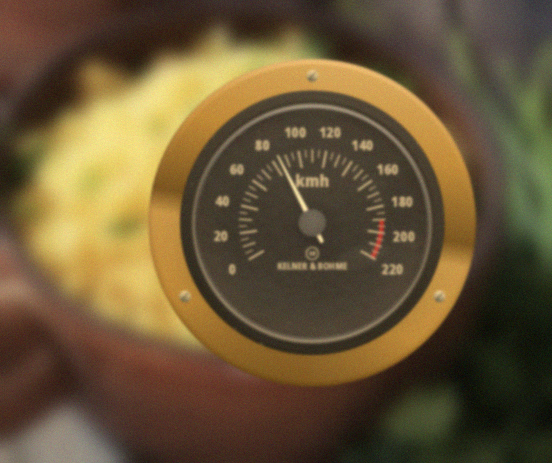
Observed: 85 km/h
